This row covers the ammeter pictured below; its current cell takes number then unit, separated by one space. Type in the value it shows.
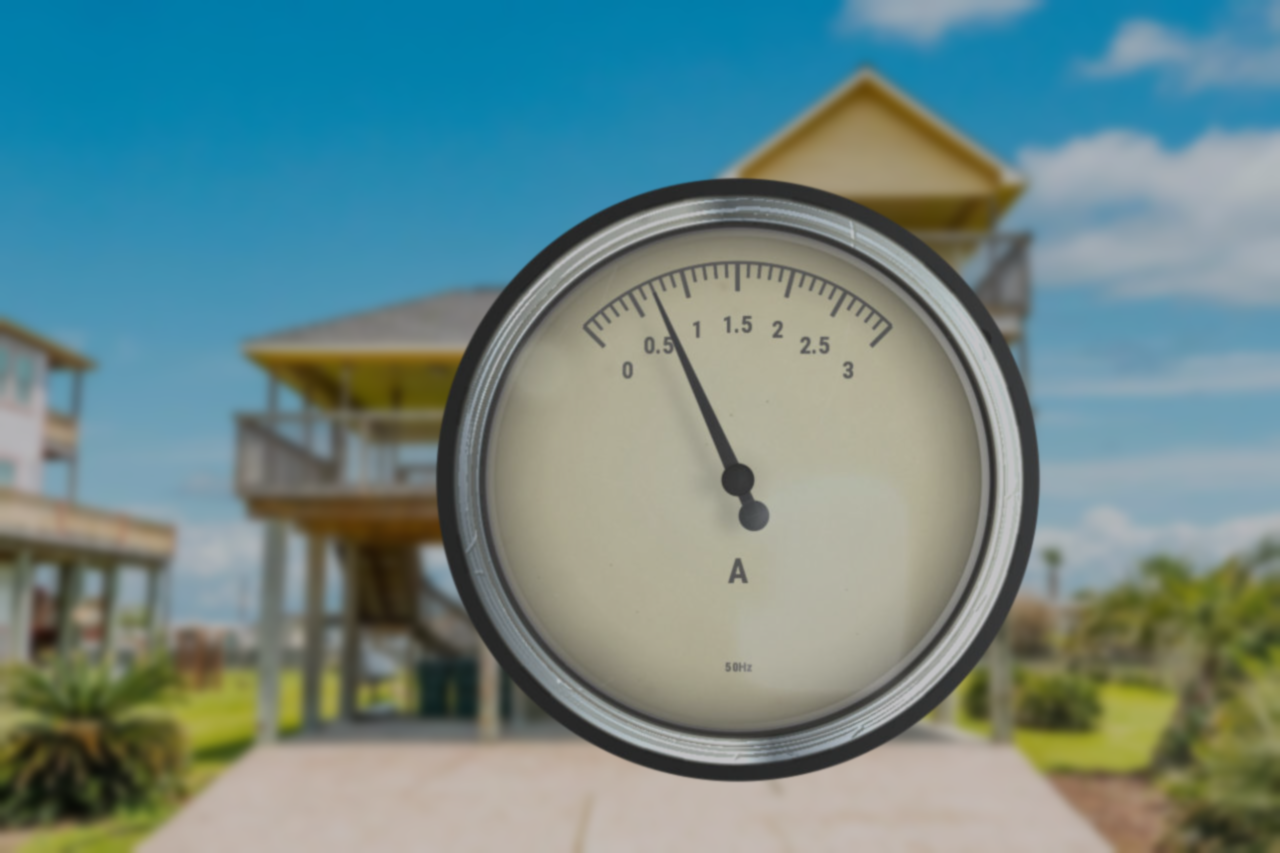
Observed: 0.7 A
